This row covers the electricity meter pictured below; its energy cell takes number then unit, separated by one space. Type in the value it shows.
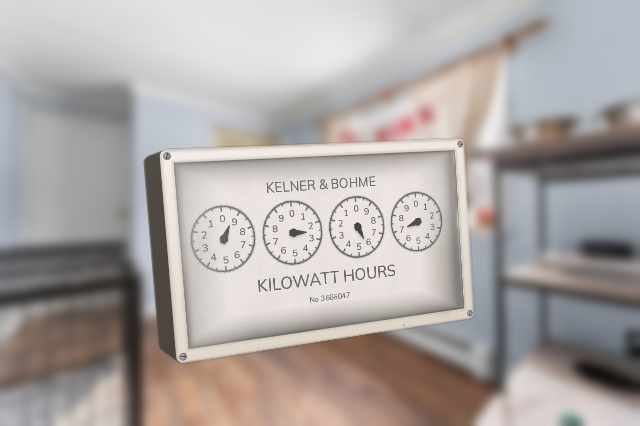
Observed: 9257 kWh
